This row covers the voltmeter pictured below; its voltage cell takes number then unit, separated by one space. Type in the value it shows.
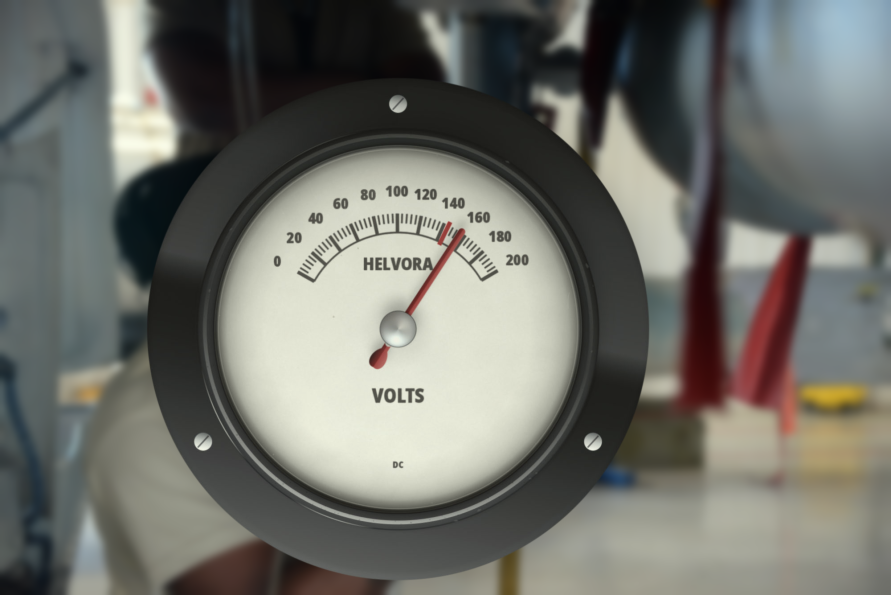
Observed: 156 V
